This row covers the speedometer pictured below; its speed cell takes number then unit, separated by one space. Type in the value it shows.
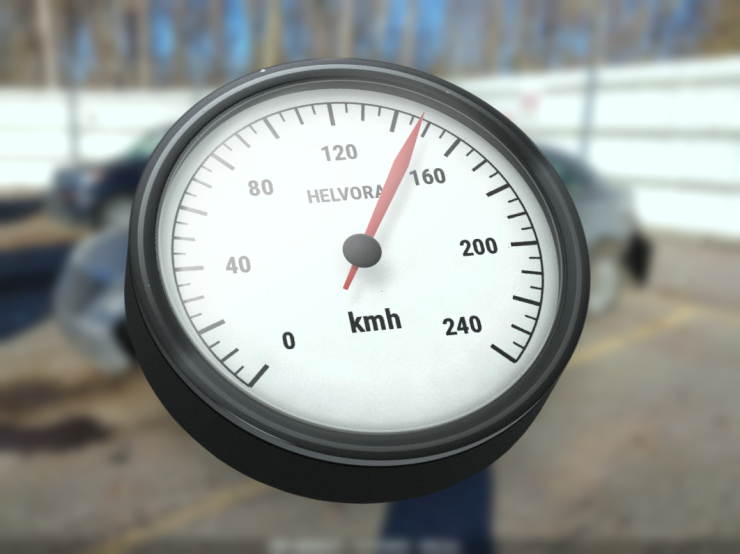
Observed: 147.5 km/h
